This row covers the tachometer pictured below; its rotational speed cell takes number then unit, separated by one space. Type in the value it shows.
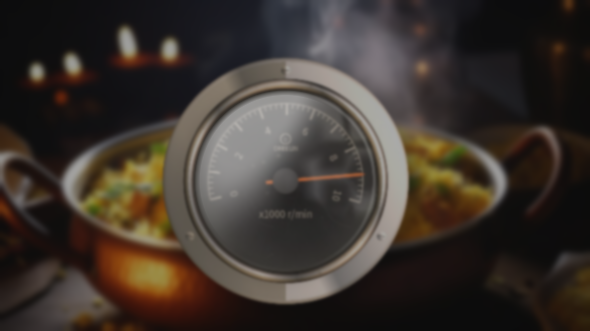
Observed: 9000 rpm
